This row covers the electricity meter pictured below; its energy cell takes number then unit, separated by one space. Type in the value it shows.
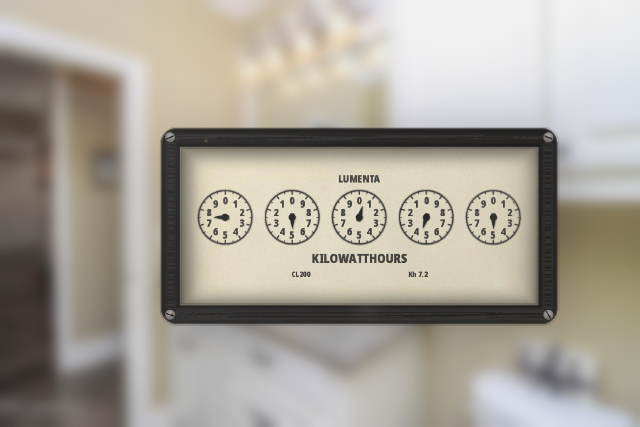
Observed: 75045 kWh
